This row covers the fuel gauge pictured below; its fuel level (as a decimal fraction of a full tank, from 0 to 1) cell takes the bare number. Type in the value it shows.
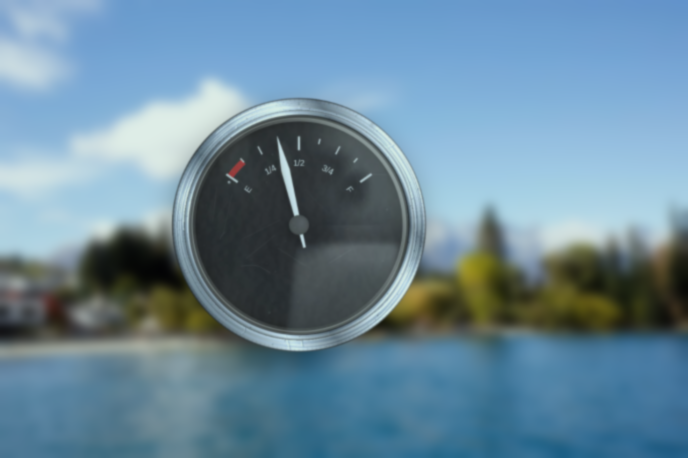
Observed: 0.375
